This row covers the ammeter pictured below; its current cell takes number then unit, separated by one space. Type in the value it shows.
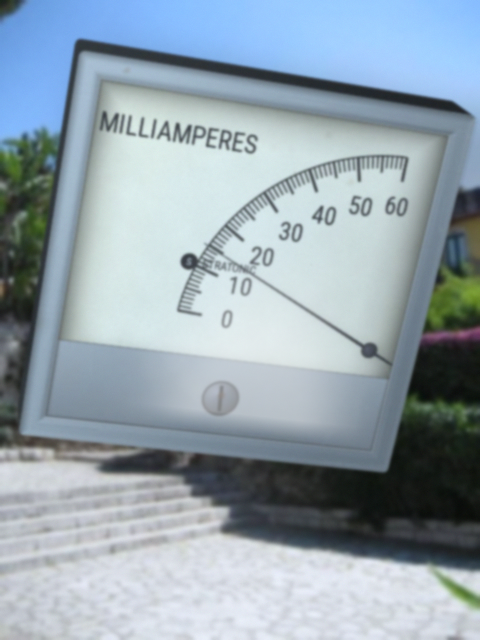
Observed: 15 mA
